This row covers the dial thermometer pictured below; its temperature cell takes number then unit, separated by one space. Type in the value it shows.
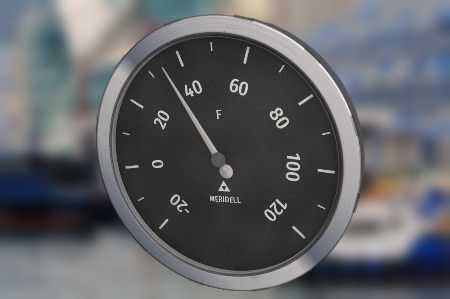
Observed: 35 °F
